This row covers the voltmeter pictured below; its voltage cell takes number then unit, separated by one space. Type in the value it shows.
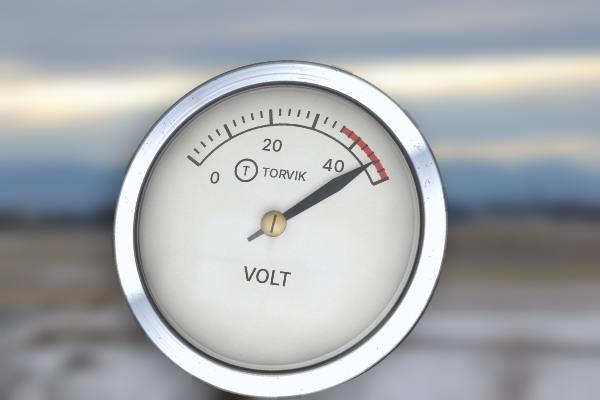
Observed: 46 V
